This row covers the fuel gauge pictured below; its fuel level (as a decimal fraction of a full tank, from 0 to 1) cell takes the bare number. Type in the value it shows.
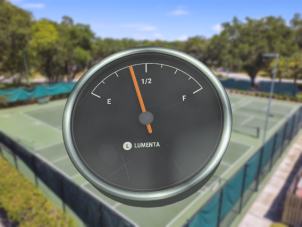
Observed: 0.375
